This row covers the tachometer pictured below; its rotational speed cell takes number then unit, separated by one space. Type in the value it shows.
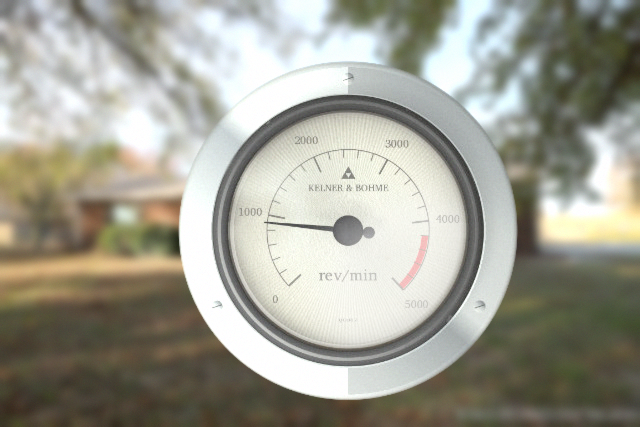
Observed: 900 rpm
